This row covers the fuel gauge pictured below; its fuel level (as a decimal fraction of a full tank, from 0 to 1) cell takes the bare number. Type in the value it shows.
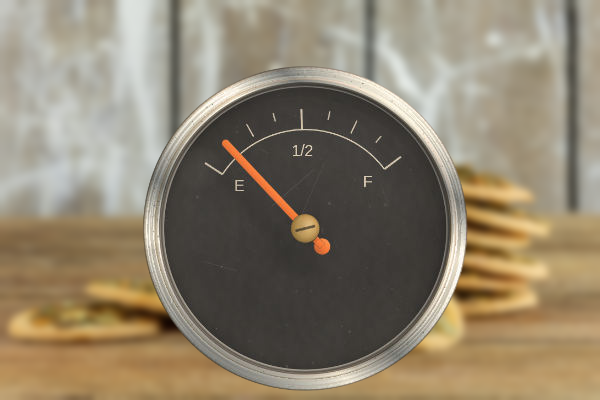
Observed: 0.125
